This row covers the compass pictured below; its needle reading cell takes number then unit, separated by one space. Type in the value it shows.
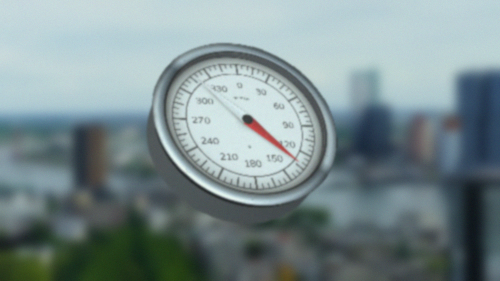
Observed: 135 °
